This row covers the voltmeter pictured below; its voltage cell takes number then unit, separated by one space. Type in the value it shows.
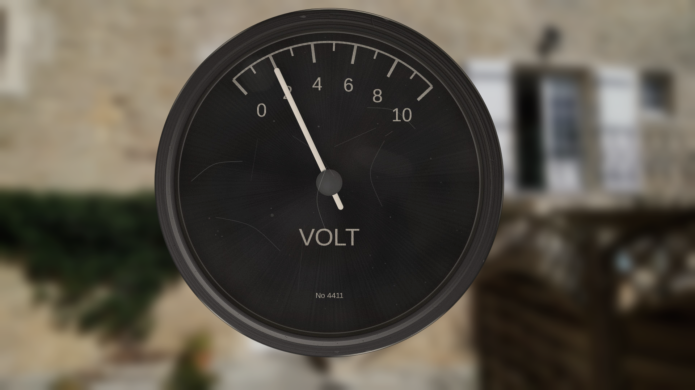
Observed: 2 V
